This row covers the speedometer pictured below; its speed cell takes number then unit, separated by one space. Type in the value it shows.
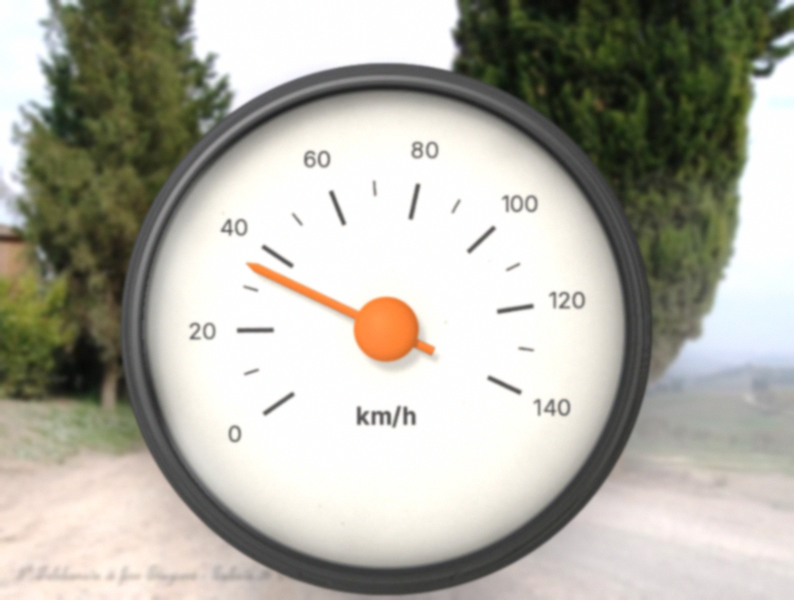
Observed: 35 km/h
